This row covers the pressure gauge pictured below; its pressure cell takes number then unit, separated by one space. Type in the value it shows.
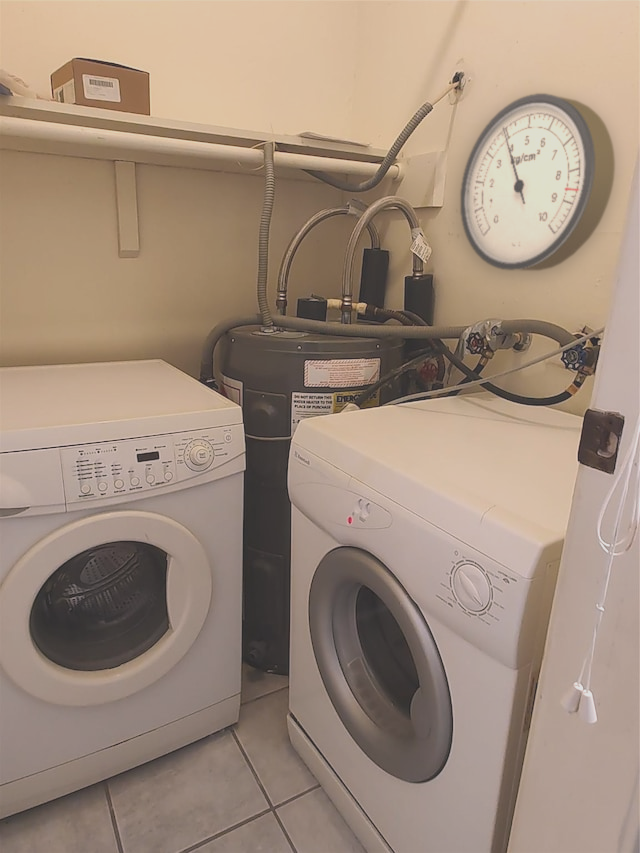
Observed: 4 kg/cm²
